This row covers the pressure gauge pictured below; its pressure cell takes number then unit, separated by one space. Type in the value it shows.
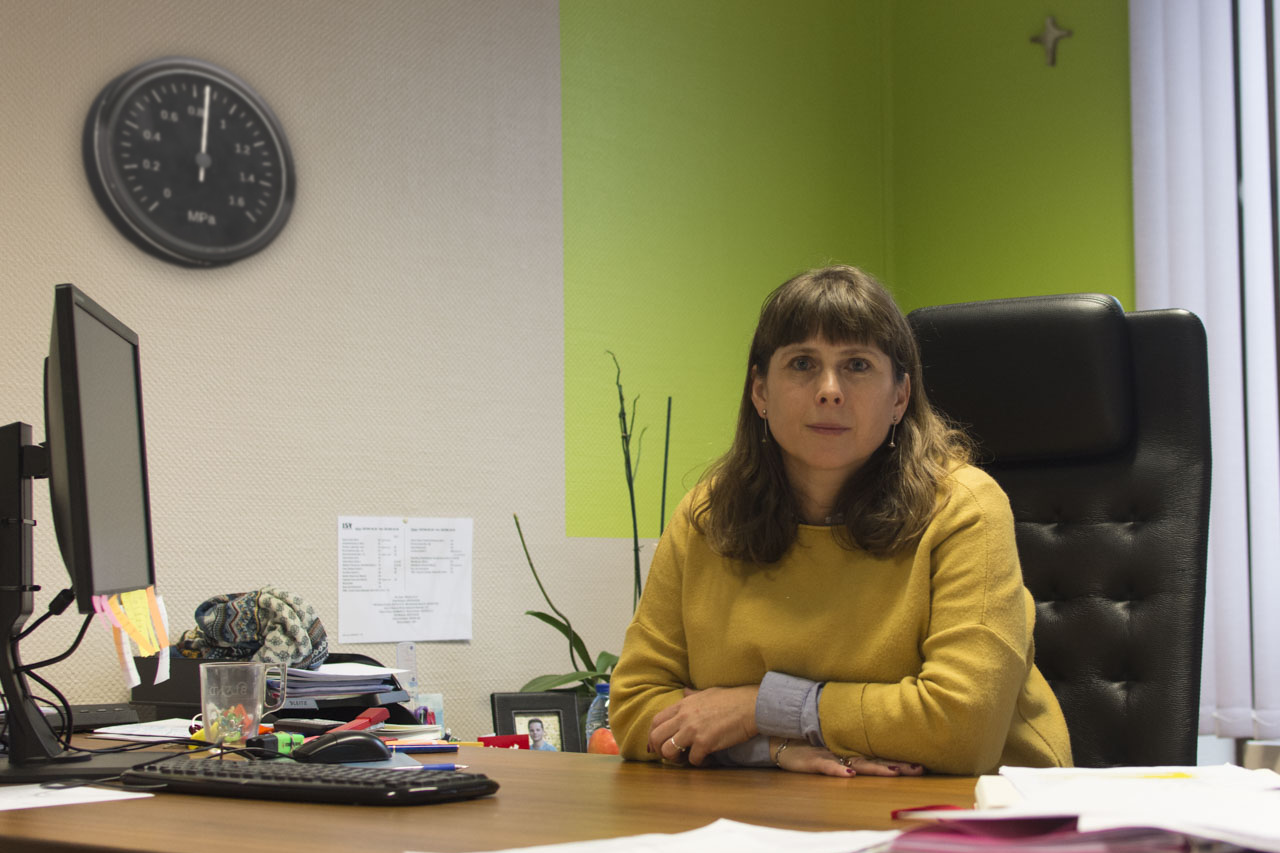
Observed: 0.85 MPa
